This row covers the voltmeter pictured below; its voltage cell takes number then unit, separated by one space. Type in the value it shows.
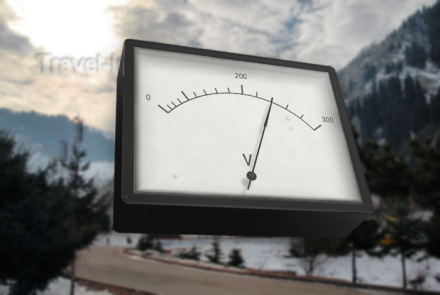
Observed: 240 V
